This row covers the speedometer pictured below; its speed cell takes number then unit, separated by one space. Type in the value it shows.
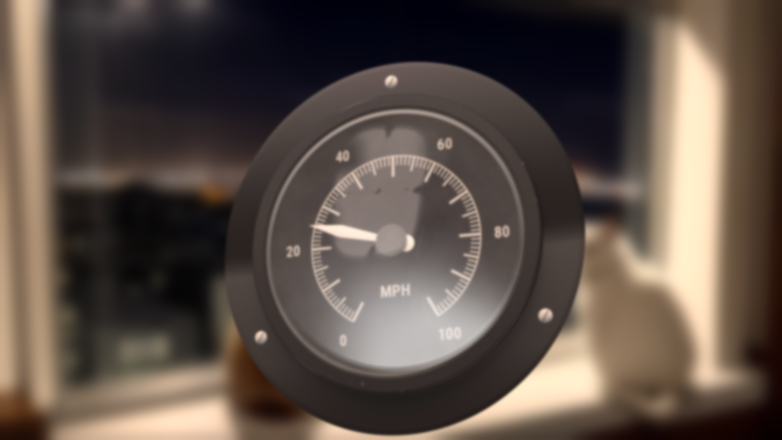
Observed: 25 mph
